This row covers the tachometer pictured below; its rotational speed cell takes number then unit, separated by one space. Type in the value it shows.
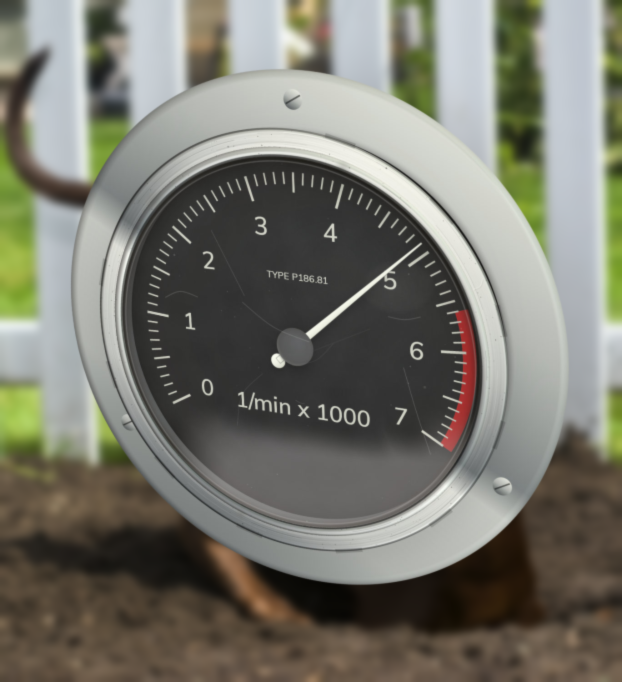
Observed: 4900 rpm
